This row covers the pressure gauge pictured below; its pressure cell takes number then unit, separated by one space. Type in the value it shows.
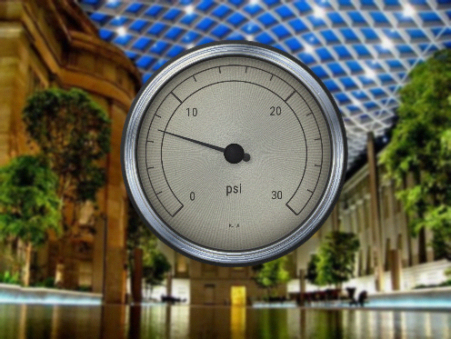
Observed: 7 psi
